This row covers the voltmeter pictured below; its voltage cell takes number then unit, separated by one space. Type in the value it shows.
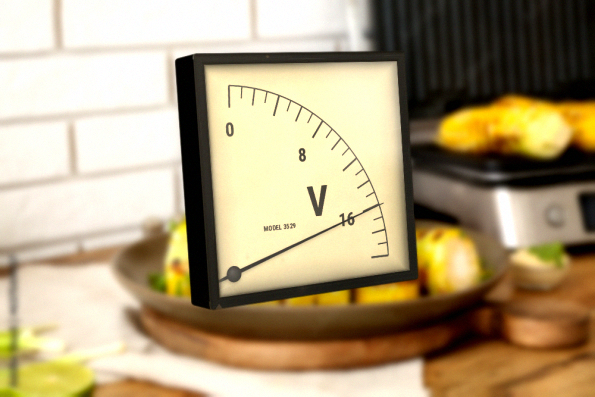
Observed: 16 V
